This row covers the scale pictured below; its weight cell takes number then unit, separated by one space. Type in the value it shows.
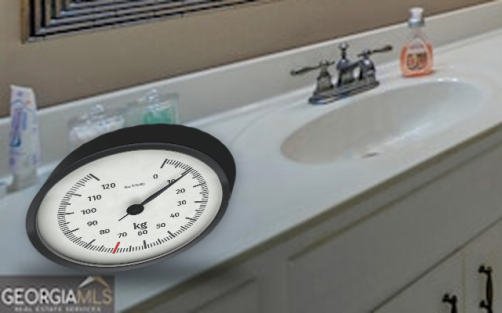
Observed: 10 kg
